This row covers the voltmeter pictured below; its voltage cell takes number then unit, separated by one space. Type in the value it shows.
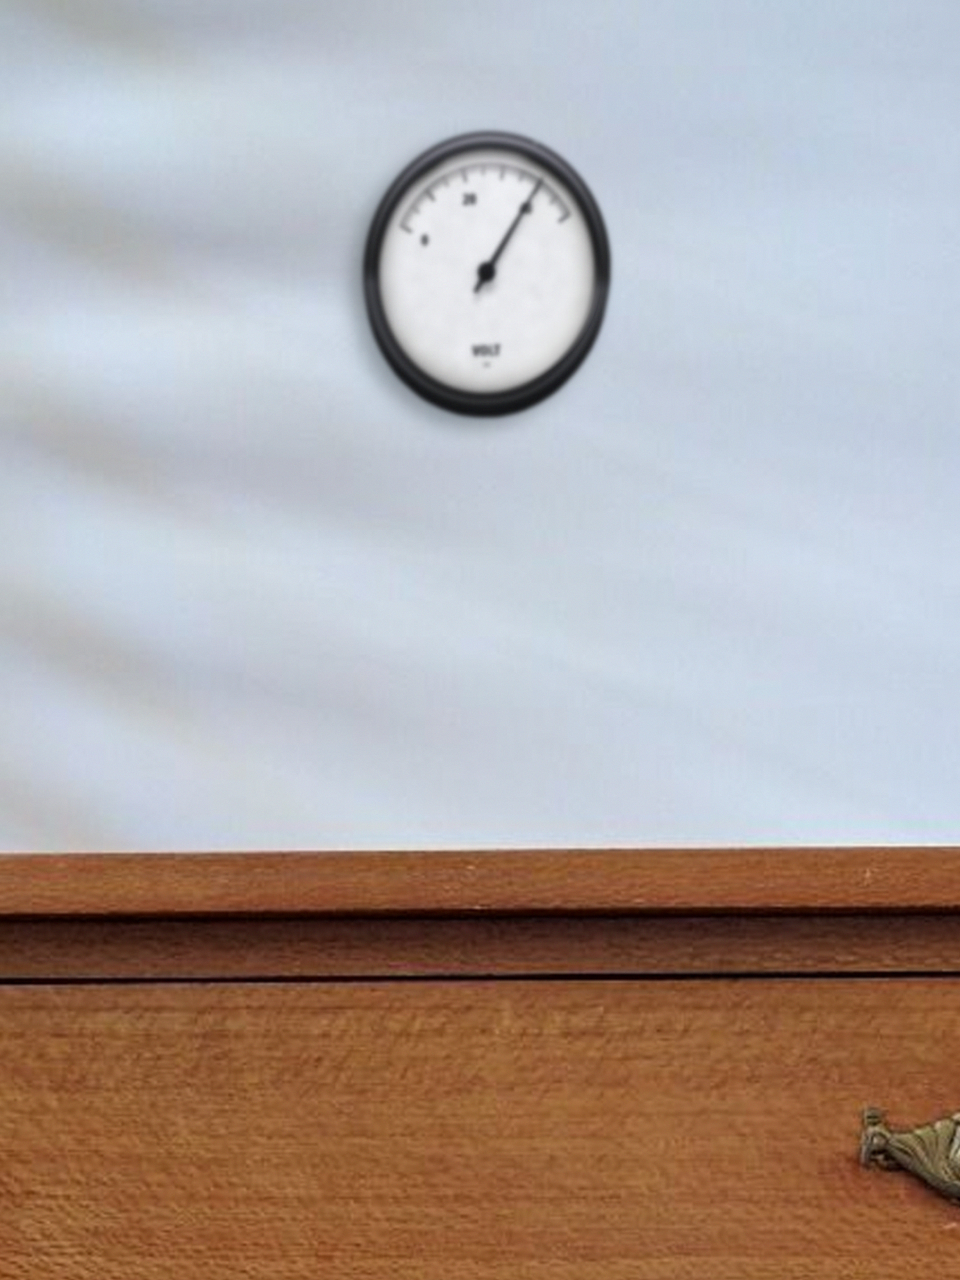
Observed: 40 V
